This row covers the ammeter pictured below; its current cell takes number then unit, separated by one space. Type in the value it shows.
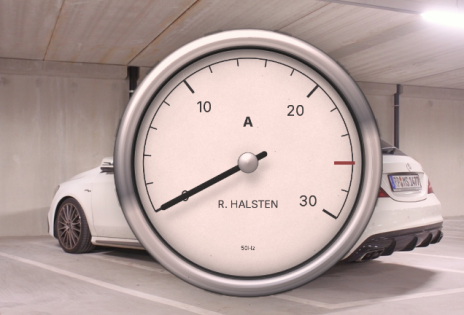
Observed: 0 A
